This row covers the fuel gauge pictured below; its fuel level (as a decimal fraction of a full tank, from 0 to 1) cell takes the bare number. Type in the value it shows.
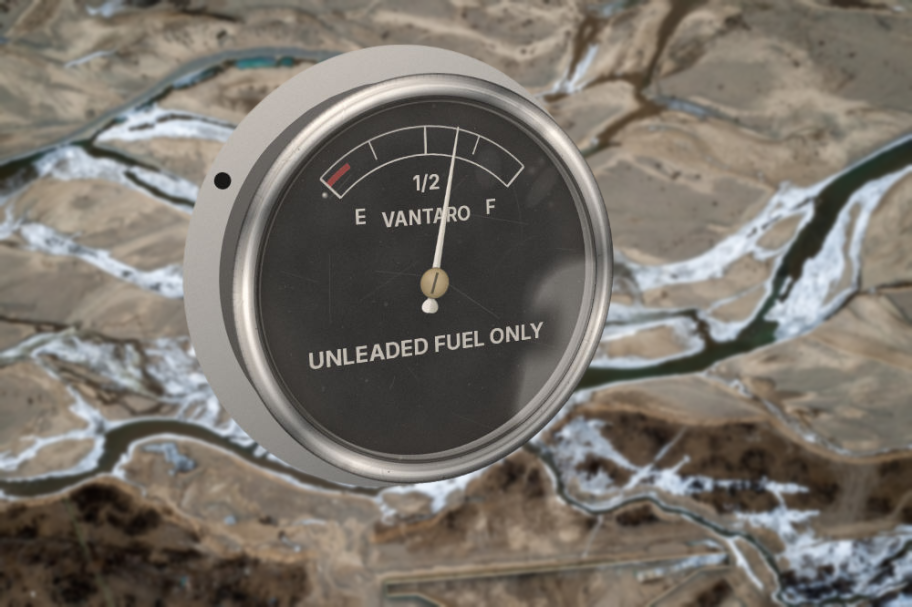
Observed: 0.625
